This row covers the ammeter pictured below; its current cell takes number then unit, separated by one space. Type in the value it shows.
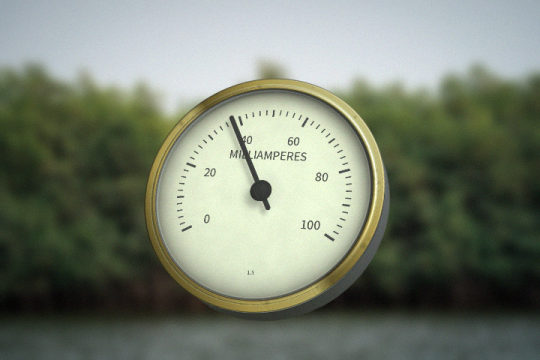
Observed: 38 mA
